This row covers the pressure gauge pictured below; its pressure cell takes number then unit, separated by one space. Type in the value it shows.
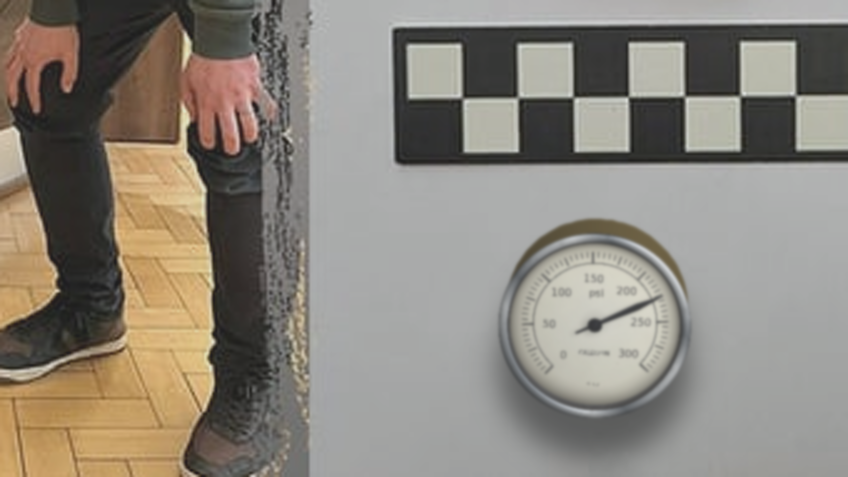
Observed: 225 psi
